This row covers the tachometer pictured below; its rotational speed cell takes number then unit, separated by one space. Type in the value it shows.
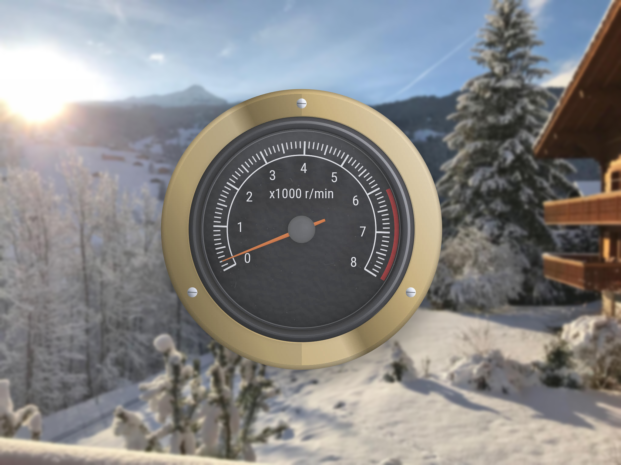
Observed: 200 rpm
